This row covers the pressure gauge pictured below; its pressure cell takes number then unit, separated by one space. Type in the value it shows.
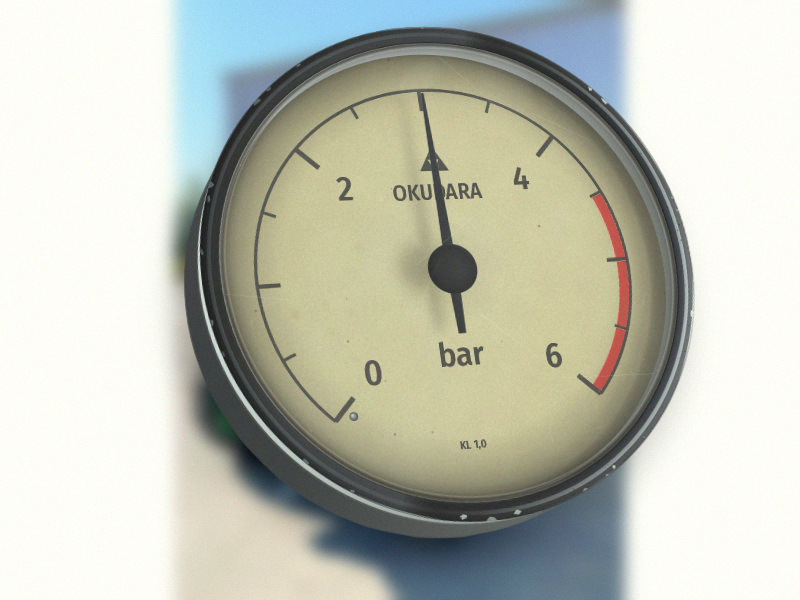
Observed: 3 bar
